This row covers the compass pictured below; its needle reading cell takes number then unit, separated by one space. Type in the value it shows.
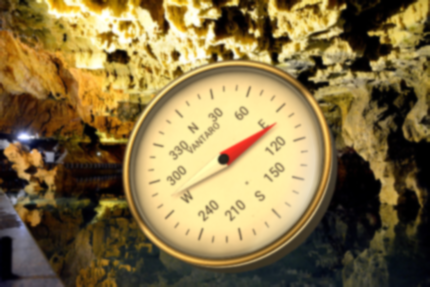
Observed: 100 °
